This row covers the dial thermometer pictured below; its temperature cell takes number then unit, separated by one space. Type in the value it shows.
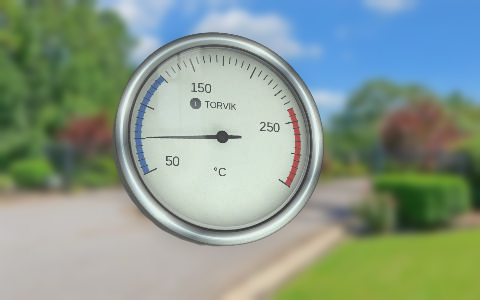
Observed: 75 °C
